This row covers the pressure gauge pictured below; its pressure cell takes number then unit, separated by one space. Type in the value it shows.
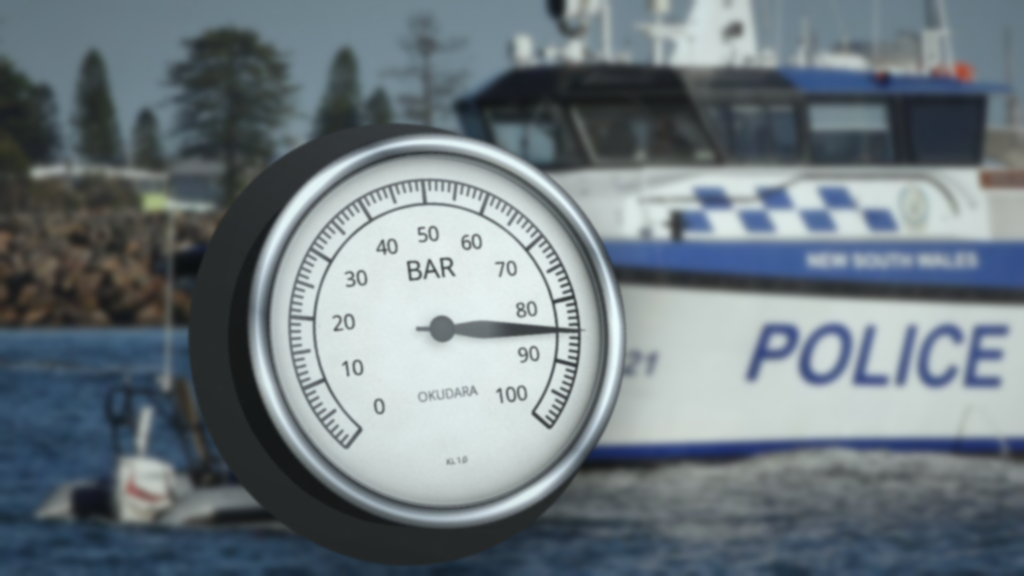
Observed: 85 bar
